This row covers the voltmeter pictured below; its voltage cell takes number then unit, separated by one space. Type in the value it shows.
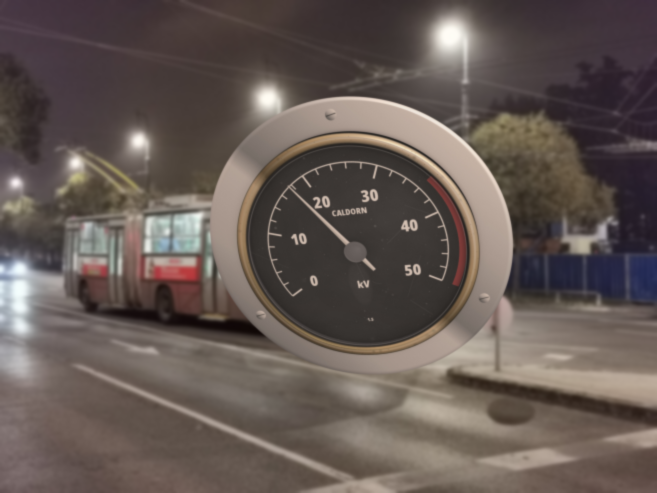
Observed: 18 kV
